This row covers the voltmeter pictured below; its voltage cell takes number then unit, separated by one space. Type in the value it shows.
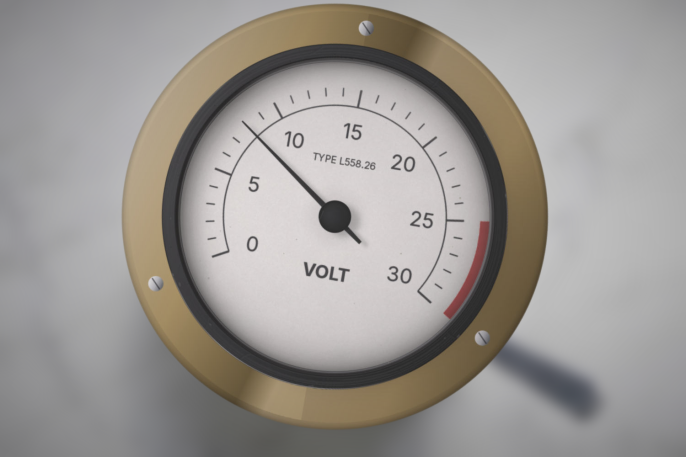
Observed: 8 V
